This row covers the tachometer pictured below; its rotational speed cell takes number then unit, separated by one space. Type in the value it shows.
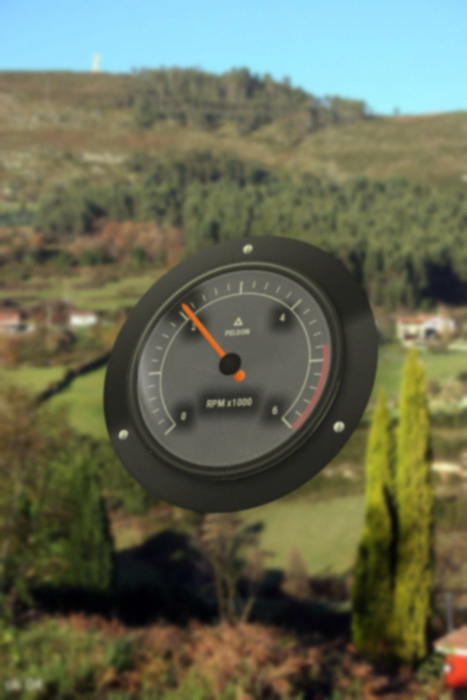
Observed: 2100 rpm
